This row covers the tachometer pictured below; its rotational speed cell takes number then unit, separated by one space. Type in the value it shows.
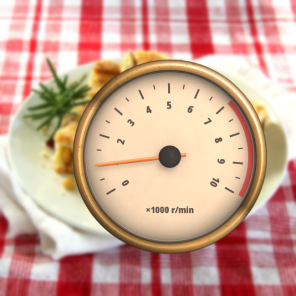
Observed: 1000 rpm
